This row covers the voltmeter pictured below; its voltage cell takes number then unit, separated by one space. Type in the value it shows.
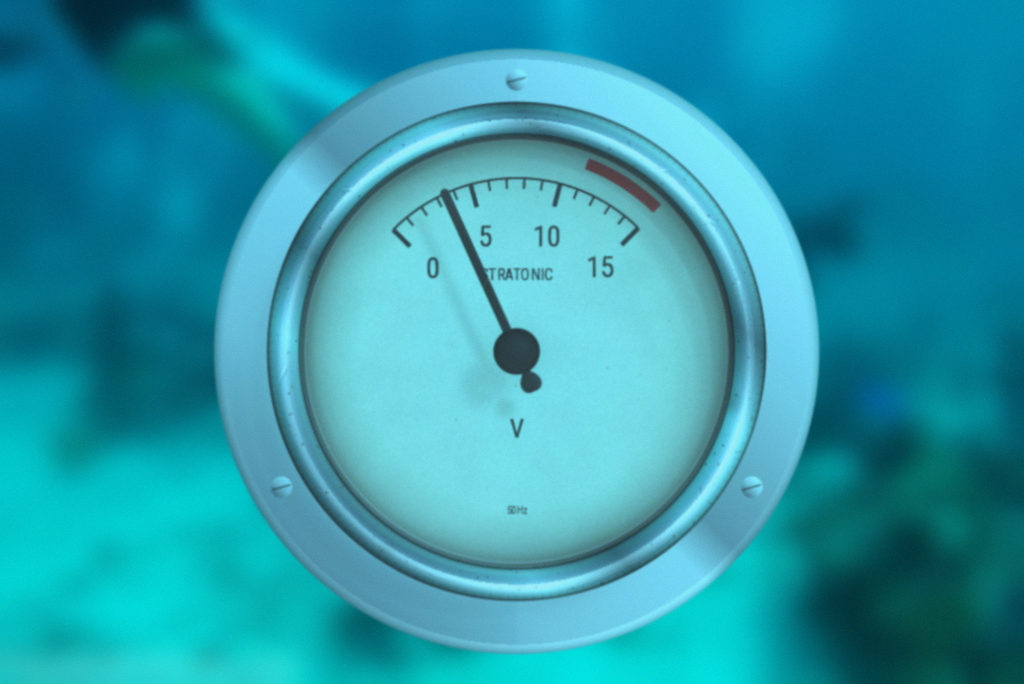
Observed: 3.5 V
